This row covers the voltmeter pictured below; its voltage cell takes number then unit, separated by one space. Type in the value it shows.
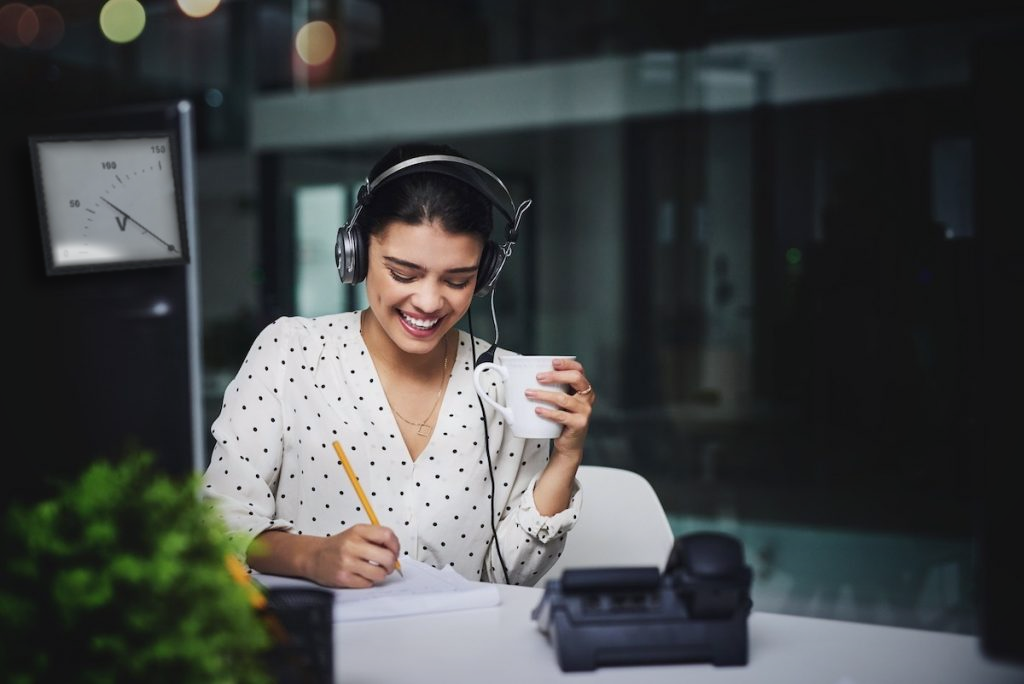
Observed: 70 V
